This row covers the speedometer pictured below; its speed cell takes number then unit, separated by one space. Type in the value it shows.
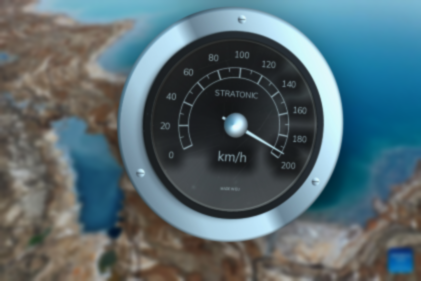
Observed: 195 km/h
